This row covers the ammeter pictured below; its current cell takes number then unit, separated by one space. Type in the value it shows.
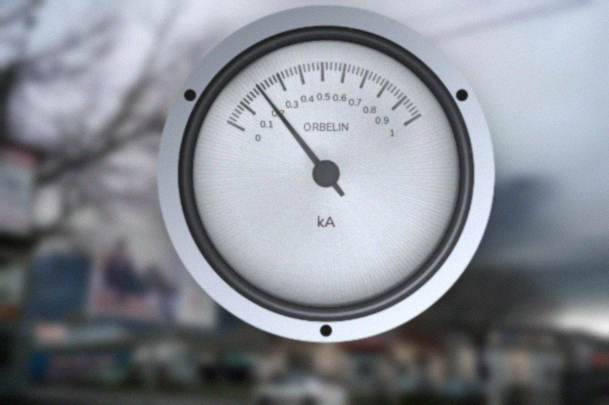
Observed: 0.2 kA
